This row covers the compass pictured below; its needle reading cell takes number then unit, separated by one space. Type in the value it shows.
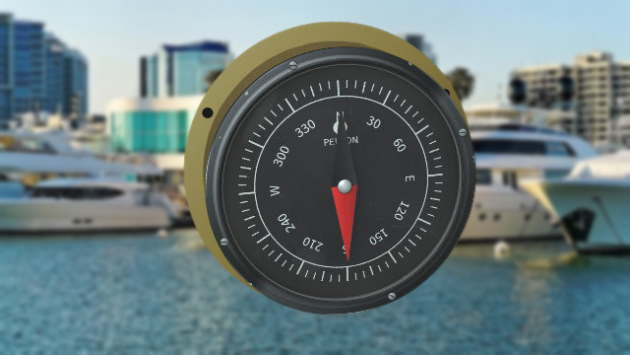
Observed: 180 °
